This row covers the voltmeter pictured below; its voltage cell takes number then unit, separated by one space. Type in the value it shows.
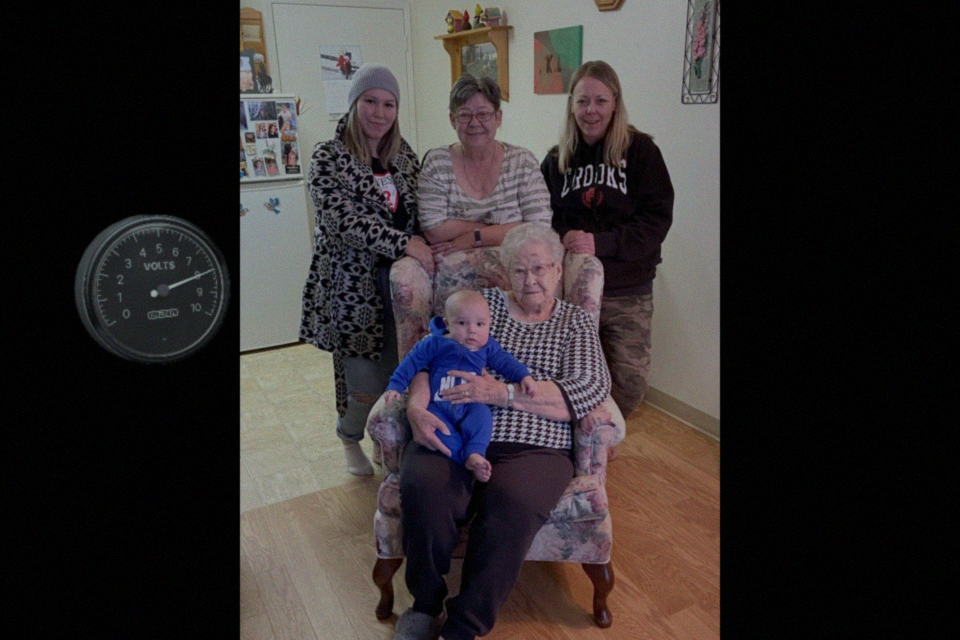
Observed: 8 V
